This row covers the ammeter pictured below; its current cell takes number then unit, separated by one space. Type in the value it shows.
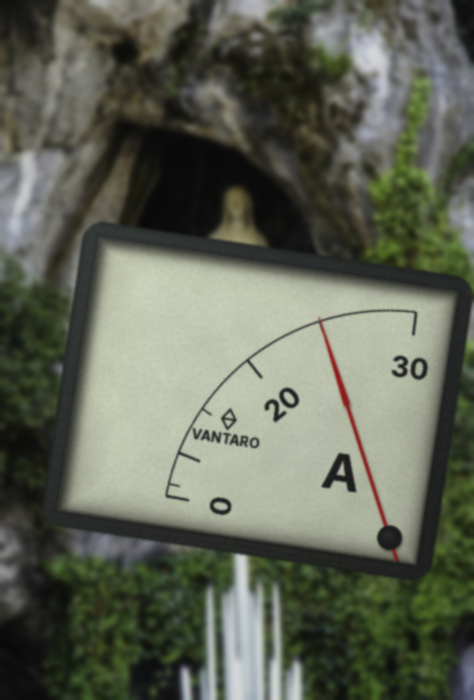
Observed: 25 A
